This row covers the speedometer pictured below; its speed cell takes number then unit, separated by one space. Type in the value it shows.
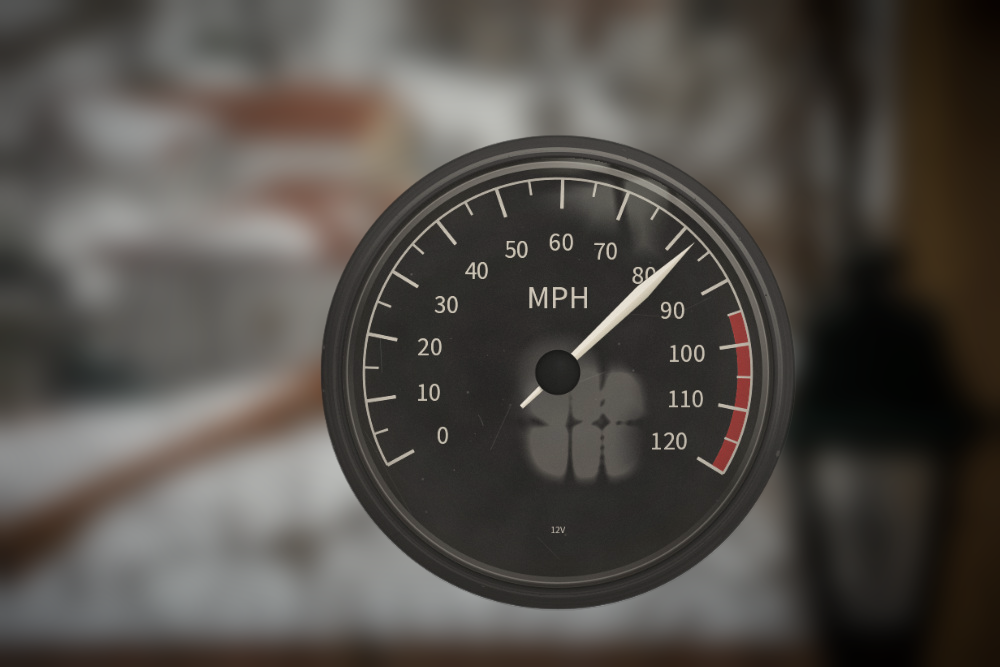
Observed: 82.5 mph
